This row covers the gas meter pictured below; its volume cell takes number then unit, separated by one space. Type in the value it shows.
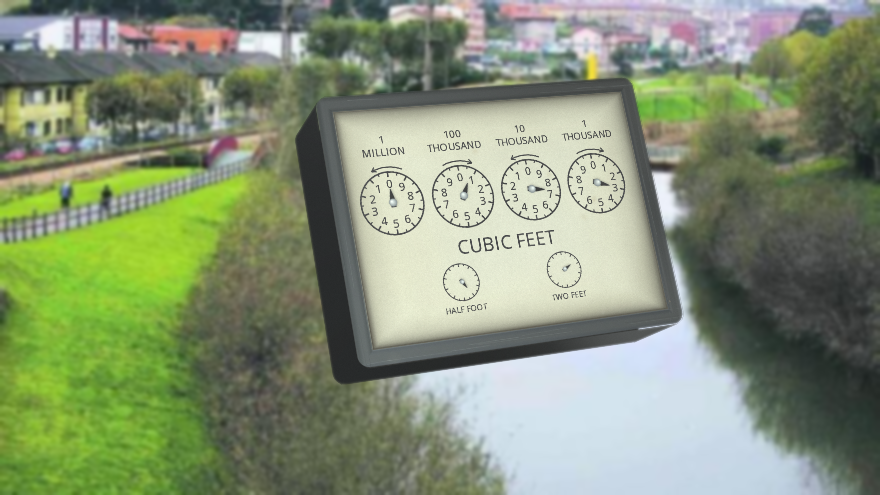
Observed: 7300 ft³
